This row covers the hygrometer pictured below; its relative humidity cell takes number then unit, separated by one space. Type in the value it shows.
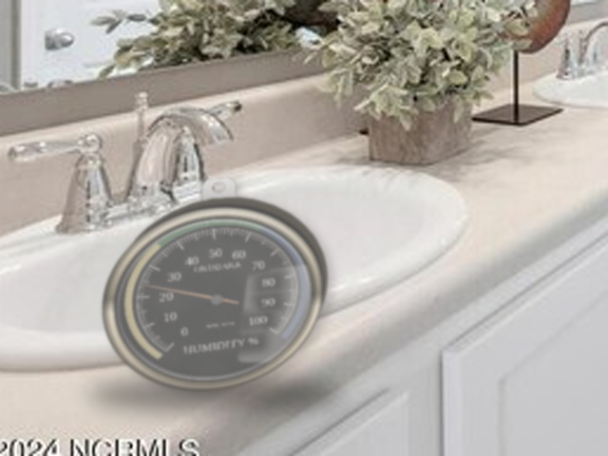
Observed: 25 %
